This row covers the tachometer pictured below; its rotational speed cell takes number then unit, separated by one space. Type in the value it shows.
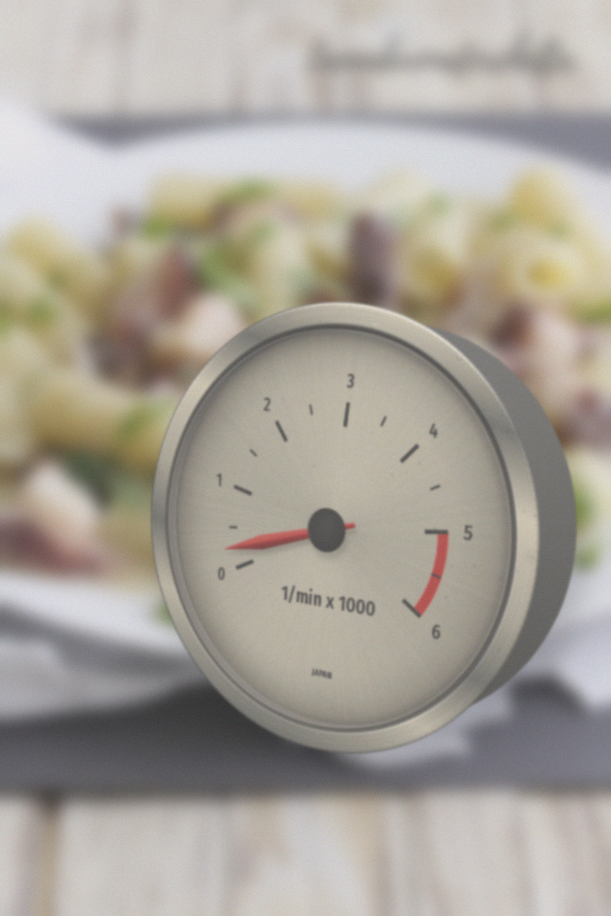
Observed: 250 rpm
